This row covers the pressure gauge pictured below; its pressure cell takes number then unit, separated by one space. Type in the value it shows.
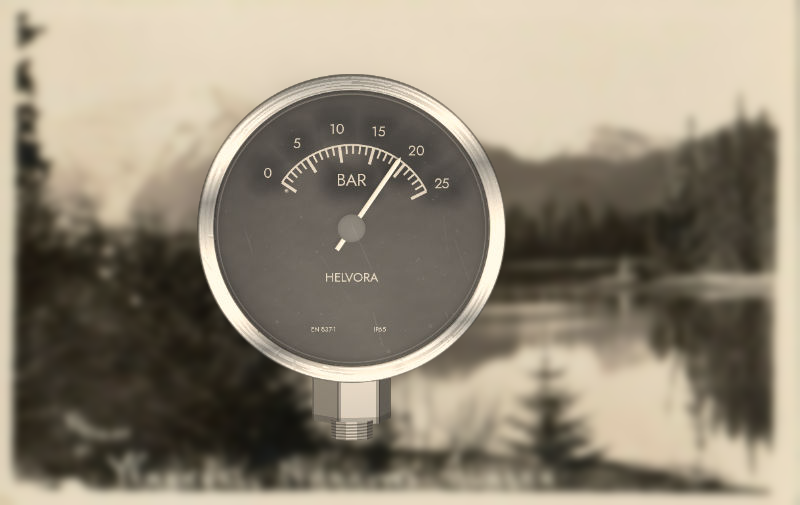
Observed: 19 bar
